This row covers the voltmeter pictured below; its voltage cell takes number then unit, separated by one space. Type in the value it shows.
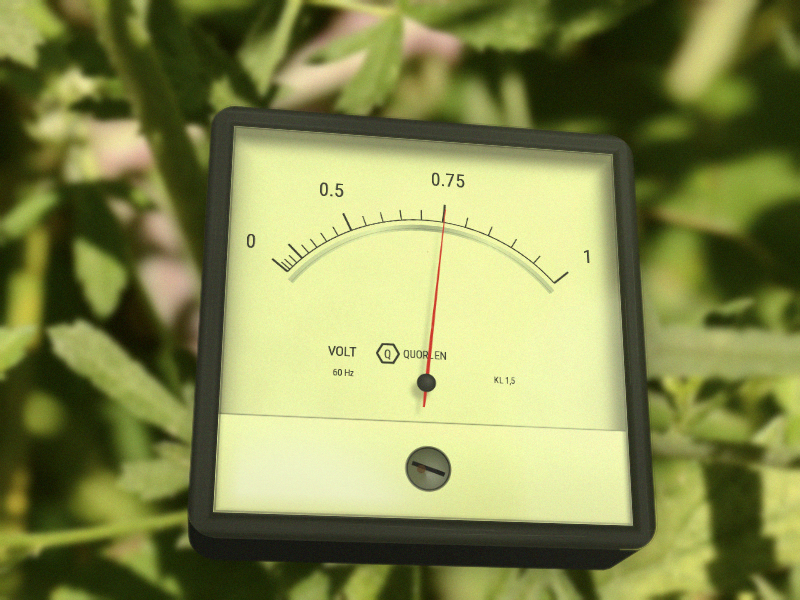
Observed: 0.75 V
